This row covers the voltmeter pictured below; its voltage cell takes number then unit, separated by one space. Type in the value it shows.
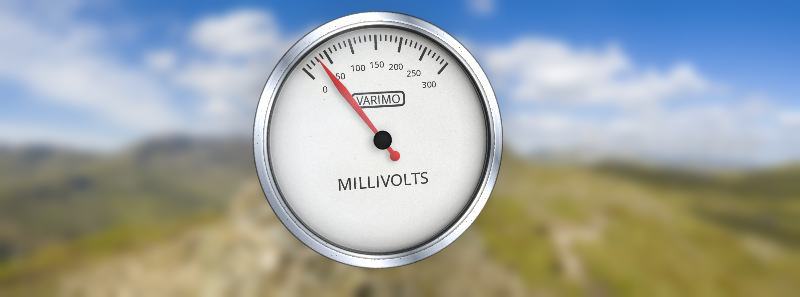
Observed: 30 mV
